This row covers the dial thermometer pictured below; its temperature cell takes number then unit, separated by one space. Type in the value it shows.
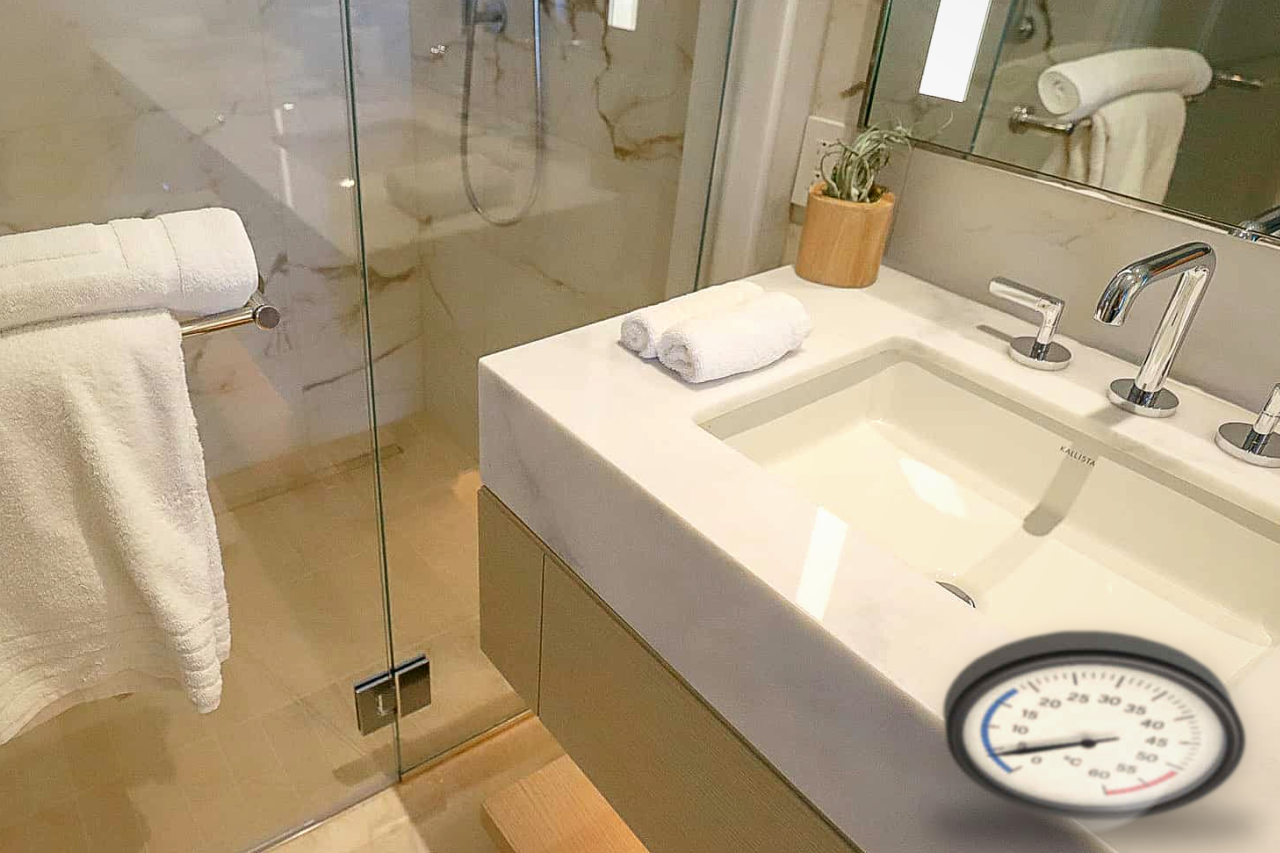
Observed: 5 °C
